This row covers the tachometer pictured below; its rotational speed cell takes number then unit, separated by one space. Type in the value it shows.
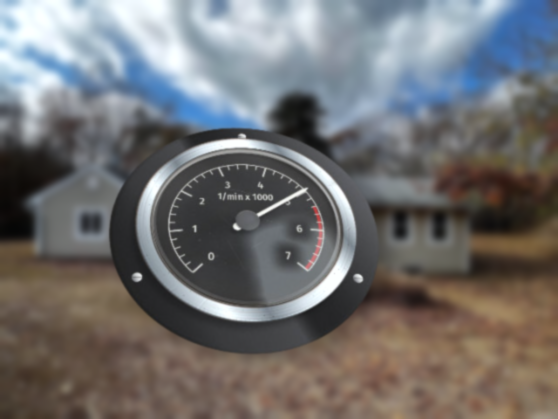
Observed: 5000 rpm
